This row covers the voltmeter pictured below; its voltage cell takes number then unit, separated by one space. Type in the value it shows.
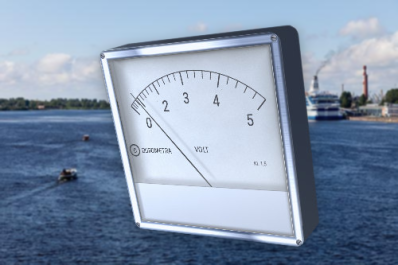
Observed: 1 V
